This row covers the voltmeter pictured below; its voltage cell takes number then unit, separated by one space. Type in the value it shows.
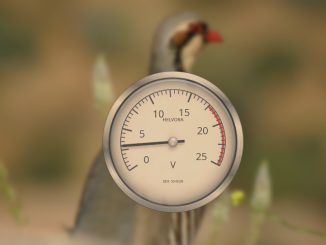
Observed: 3 V
